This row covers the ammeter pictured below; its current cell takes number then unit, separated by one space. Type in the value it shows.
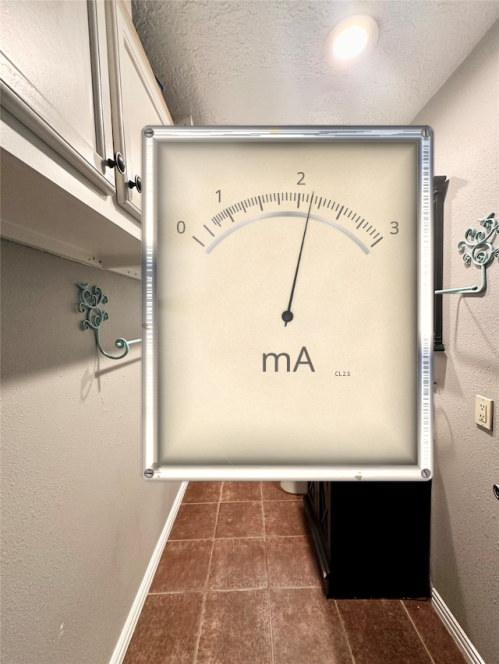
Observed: 2.15 mA
